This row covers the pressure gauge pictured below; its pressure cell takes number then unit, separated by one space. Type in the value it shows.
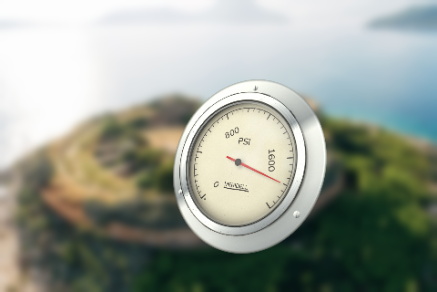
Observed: 1800 psi
